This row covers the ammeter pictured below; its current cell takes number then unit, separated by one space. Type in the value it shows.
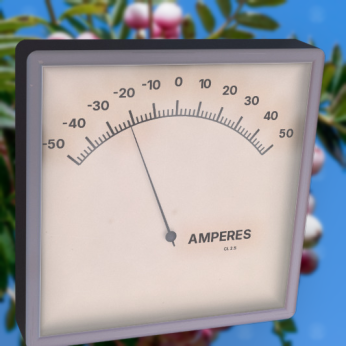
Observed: -22 A
